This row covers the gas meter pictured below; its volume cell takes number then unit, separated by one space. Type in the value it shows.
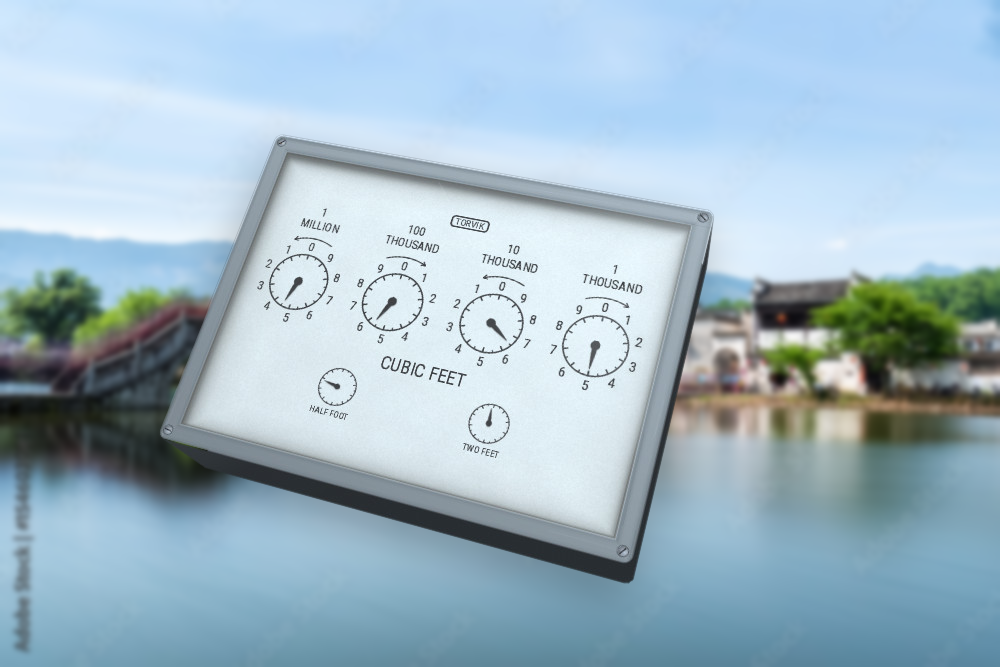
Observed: 456500 ft³
